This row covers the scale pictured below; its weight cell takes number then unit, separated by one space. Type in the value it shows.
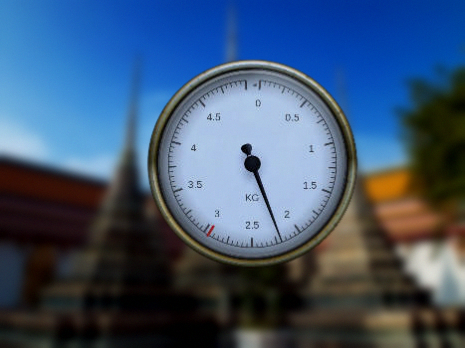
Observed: 2.2 kg
